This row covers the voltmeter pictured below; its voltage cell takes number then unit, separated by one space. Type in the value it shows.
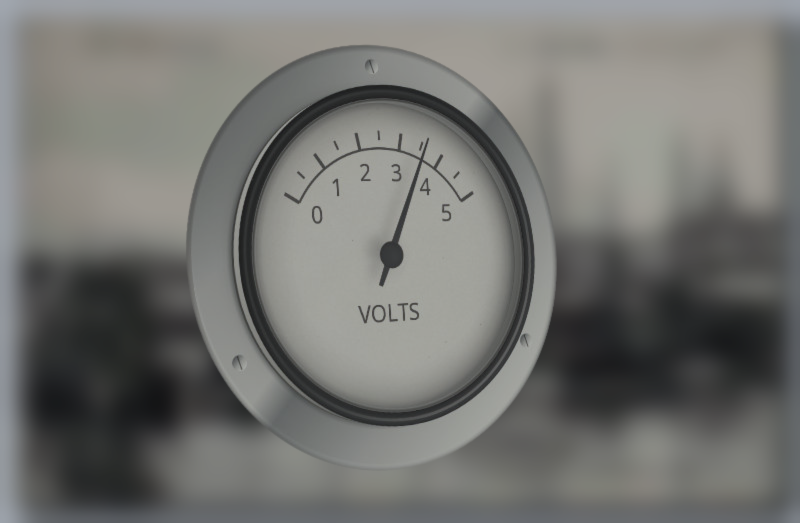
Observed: 3.5 V
